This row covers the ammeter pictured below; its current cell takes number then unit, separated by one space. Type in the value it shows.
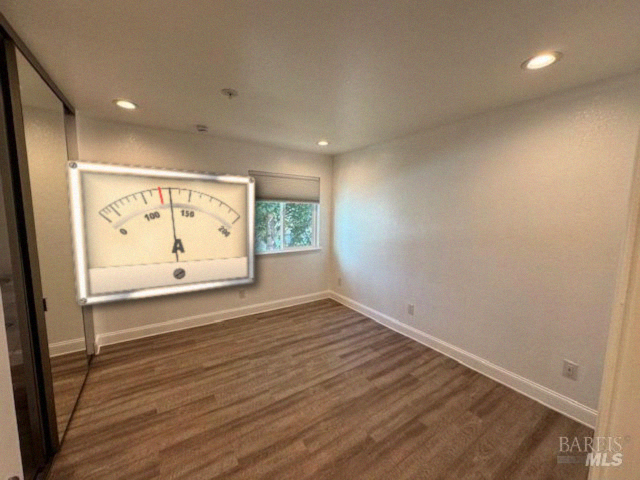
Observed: 130 A
